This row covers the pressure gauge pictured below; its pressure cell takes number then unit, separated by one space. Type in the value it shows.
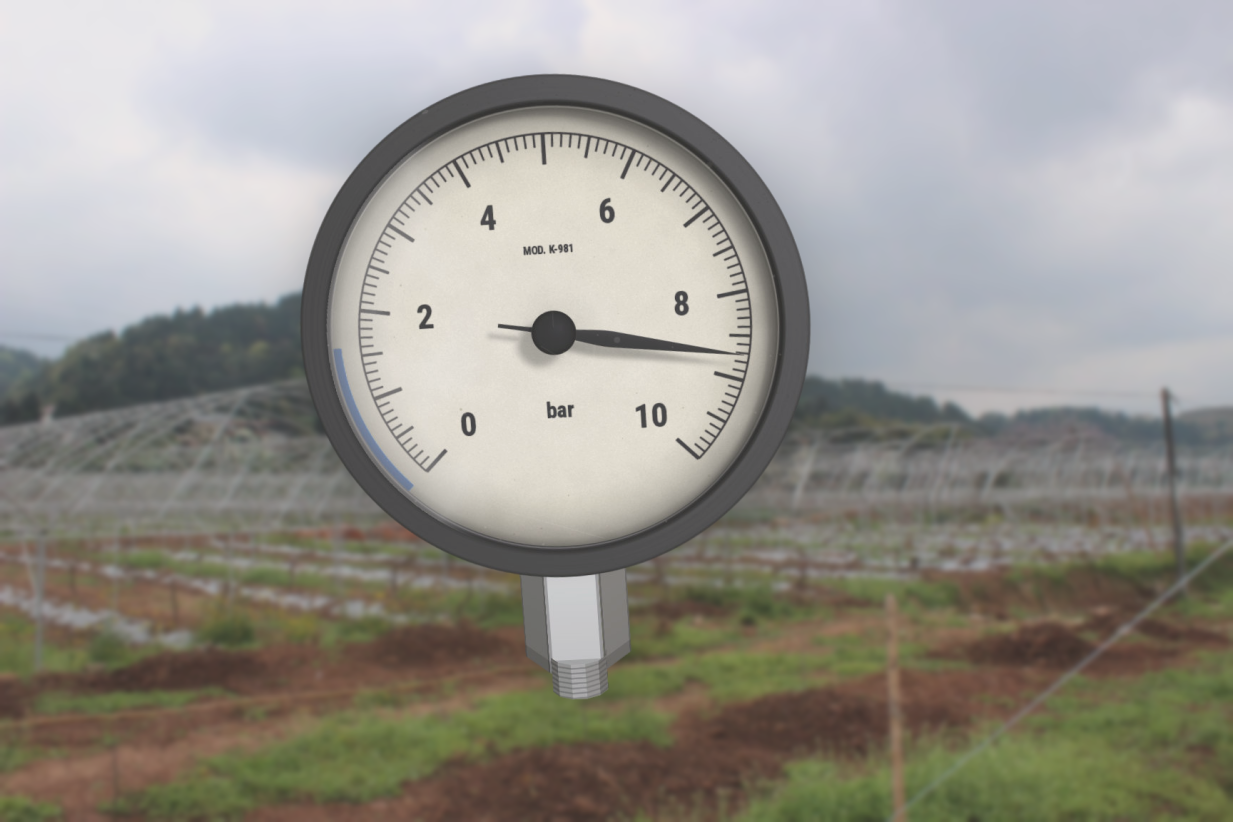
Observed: 8.7 bar
